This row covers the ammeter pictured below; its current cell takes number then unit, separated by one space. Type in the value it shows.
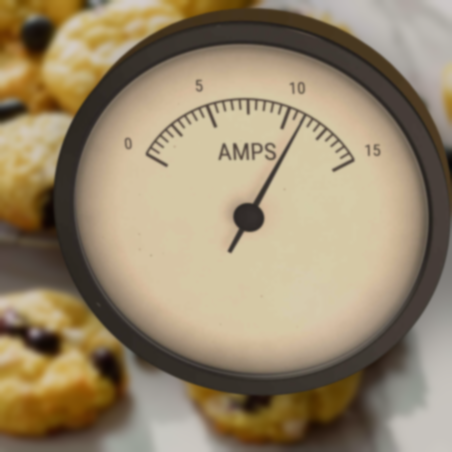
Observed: 11 A
